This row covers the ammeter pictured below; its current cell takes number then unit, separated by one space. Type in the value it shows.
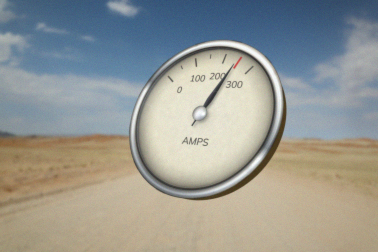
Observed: 250 A
